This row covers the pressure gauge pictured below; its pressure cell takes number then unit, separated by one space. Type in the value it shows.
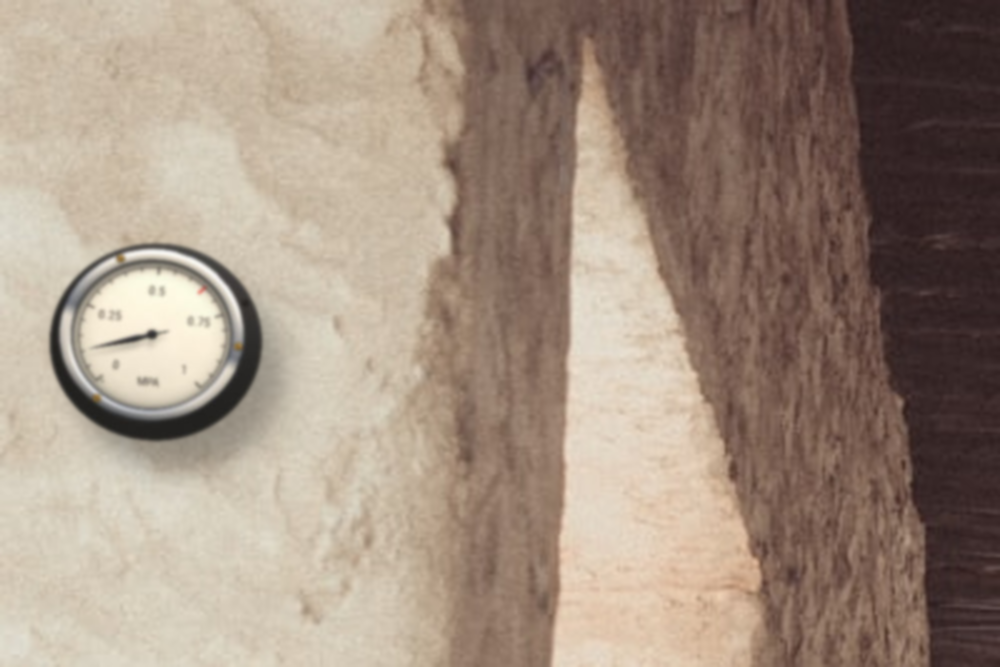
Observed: 0.1 MPa
